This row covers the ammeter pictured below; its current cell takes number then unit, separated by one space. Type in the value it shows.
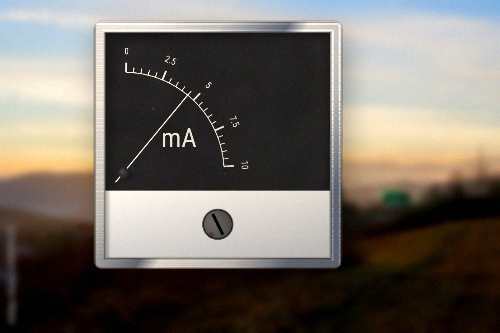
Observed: 4.5 mA
